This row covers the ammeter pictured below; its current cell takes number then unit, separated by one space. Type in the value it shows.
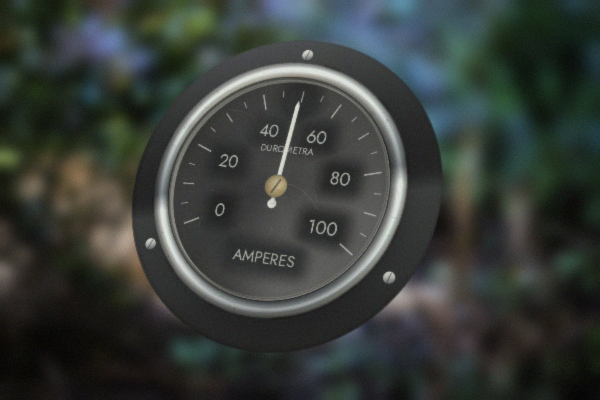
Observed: 50 A
